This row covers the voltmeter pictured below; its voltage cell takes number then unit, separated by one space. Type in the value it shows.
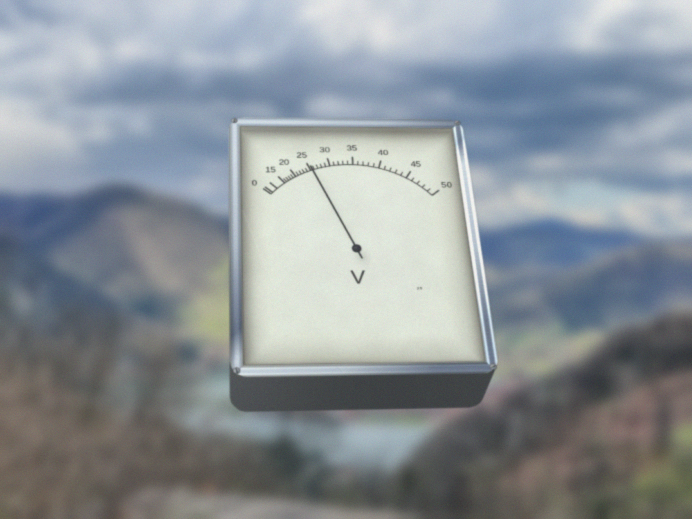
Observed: 25 V
